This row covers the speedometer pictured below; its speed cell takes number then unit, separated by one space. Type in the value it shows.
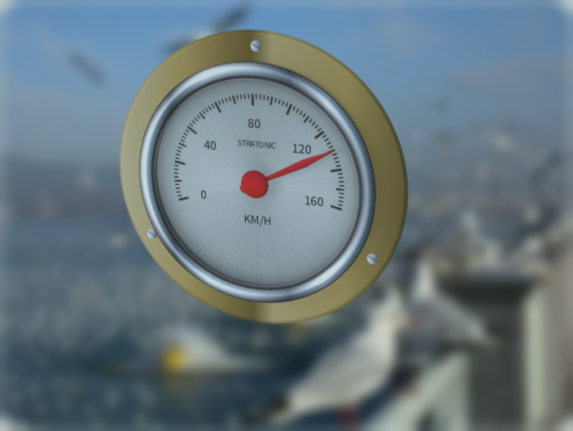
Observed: 130 km/h
